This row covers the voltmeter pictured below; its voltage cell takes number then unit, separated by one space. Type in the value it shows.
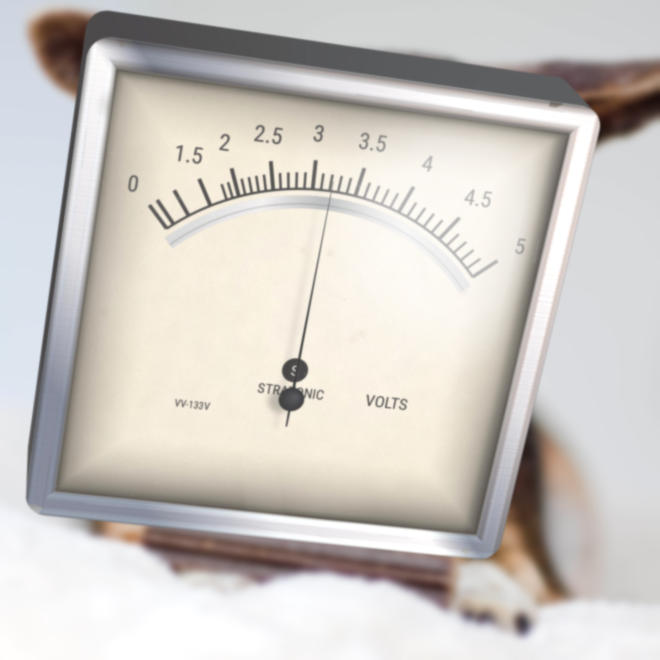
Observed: 3.2 V
